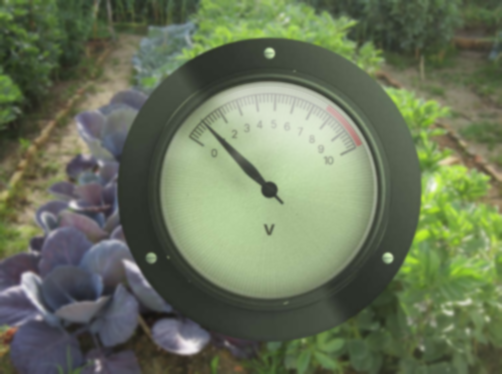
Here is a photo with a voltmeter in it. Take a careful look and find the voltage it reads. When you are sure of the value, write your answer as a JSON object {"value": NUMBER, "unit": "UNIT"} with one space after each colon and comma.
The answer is {"value": 1, "unit": "V"}
